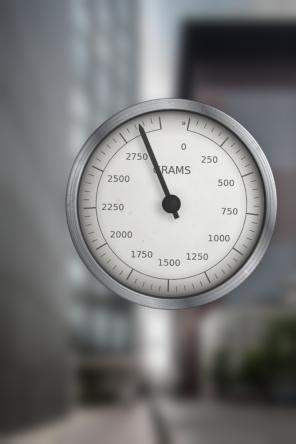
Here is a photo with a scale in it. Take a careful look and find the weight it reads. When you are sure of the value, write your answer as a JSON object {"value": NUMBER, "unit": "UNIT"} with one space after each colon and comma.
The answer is {"value": 2875, "unit": "g"}
